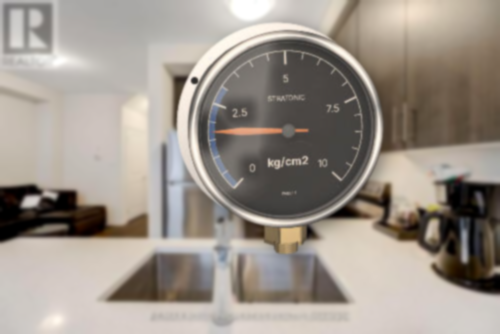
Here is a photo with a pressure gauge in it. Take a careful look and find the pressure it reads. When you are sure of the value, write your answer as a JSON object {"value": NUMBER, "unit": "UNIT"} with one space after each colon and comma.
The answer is {"value": 1.75, "unit": "kg/cm²"}
